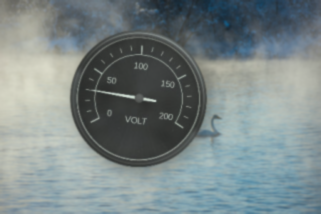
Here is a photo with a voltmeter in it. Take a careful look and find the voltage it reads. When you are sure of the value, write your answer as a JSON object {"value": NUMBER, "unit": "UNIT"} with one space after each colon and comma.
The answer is {"value": 30, "unit": "V"}
